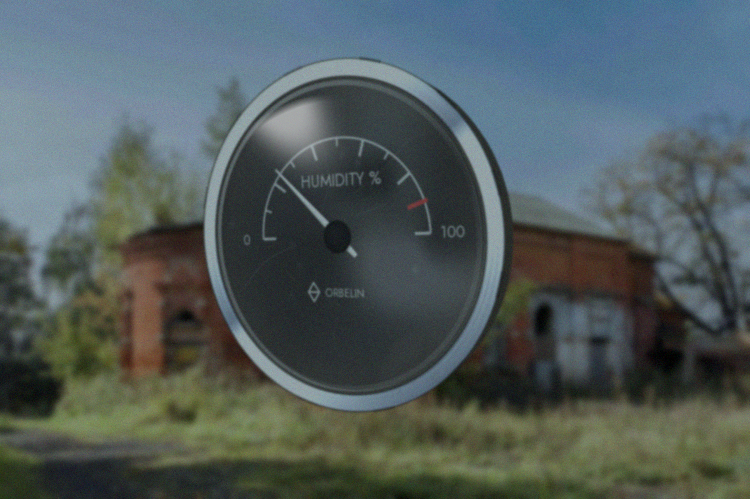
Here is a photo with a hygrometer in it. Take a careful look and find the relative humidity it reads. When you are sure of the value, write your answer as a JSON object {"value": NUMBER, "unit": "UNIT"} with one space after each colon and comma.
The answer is {"value": 25, "unit": "%"}
